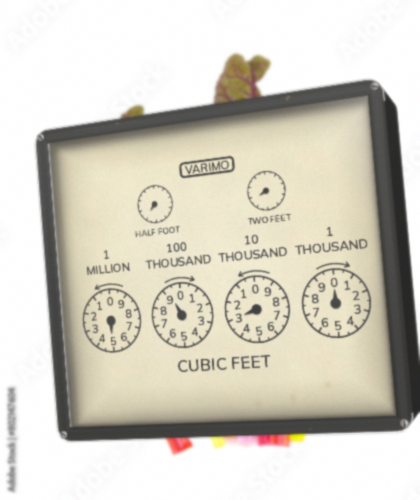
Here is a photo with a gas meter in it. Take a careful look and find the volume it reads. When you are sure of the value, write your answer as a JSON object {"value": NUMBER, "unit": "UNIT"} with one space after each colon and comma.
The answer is {"value": 493000, "unit": "ft³"}
